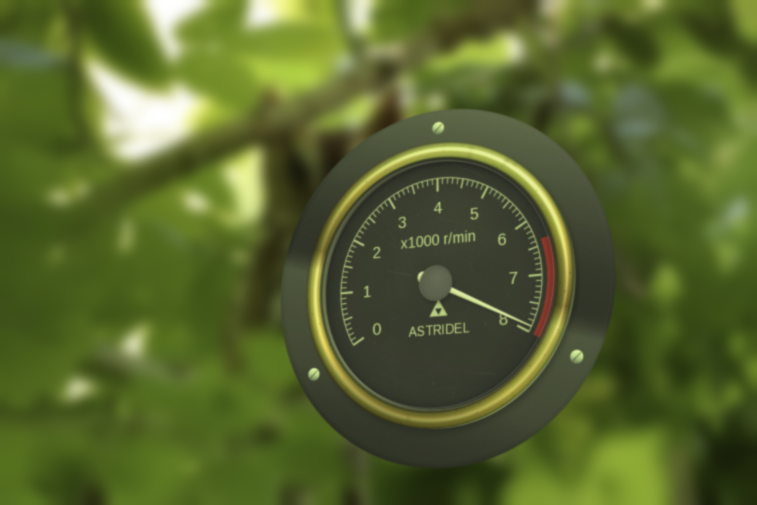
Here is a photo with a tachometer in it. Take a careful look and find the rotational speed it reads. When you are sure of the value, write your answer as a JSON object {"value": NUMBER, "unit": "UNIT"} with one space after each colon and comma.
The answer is {"value": 7900, "unit": "rpm"}
